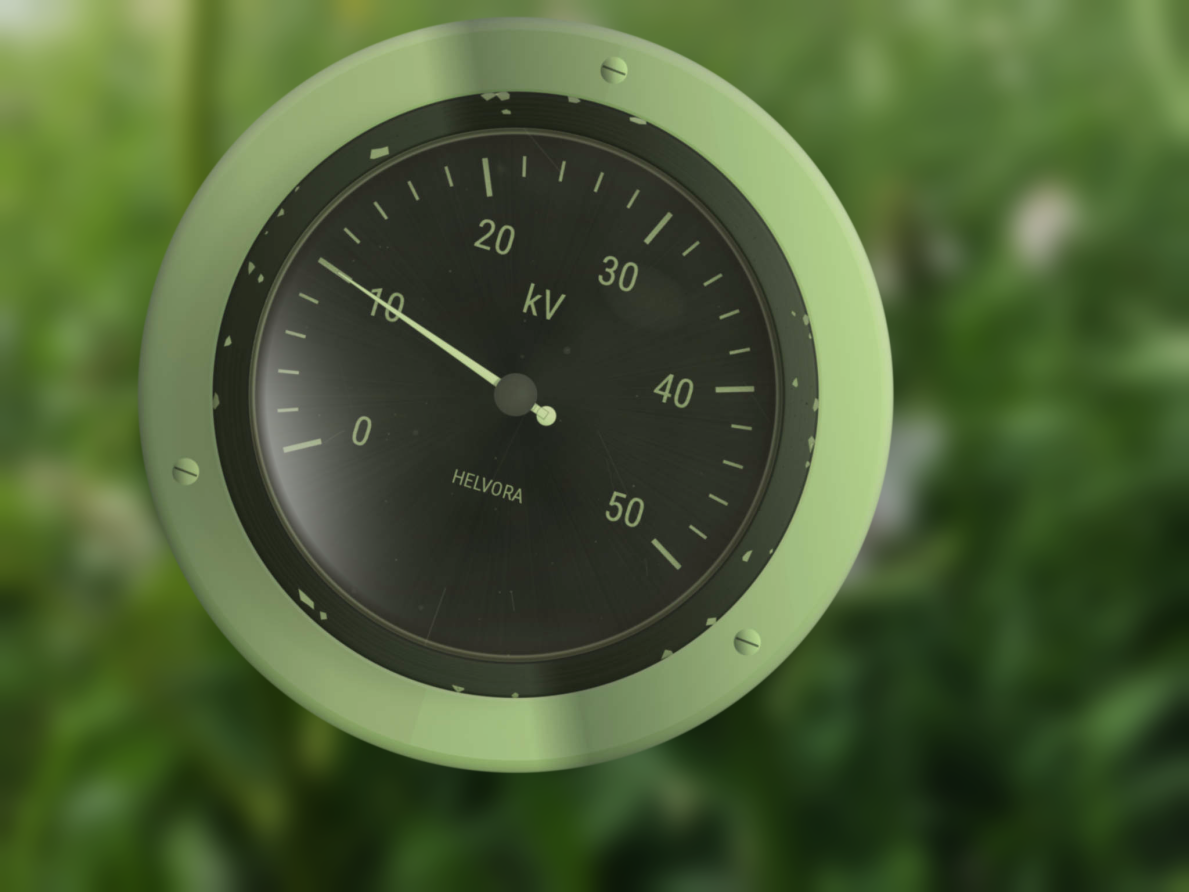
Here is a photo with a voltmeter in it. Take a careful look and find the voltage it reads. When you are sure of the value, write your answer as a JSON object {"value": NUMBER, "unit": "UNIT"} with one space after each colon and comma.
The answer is {"value": 10, "unit": "kV"}
